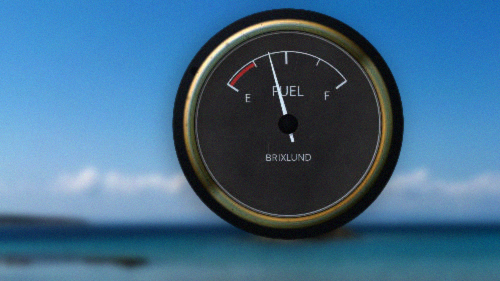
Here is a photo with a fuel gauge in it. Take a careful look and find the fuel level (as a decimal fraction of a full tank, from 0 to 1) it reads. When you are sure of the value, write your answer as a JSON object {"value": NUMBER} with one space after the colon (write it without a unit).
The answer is {"value": 0.375}
